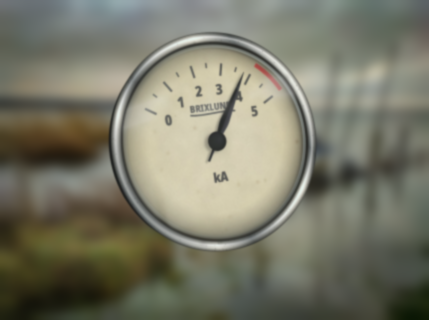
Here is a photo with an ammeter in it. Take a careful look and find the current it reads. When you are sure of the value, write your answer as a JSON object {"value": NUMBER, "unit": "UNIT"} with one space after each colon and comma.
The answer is {"value": 3.75, "unit": "kA"}
